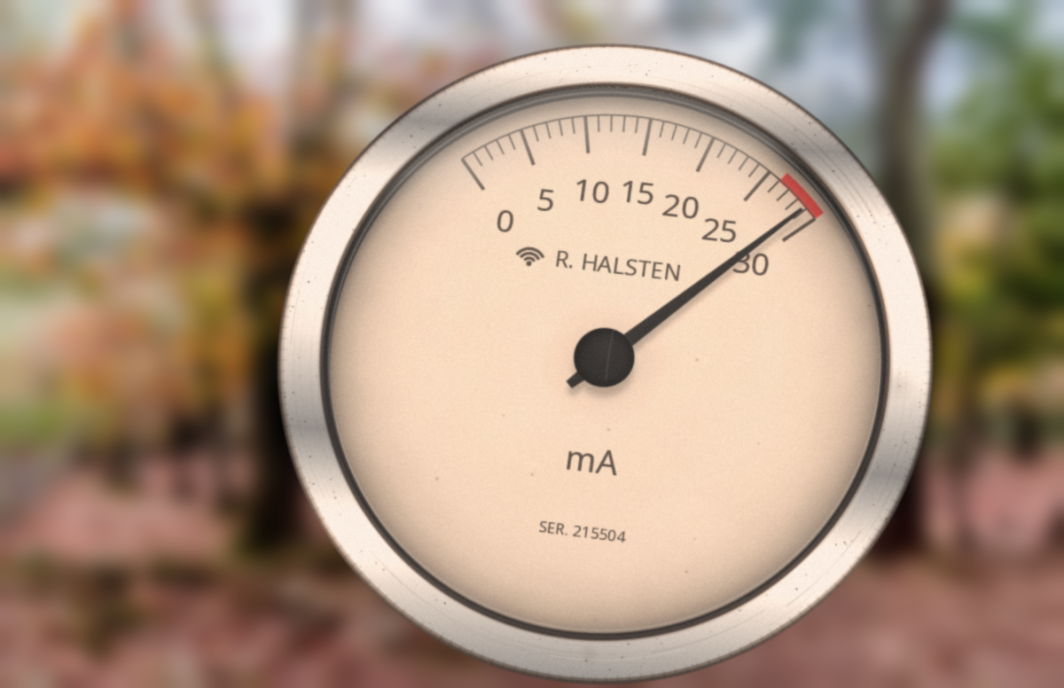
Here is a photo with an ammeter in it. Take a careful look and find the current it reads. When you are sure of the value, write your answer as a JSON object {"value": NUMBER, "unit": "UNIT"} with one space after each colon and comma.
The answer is {"value": 29, "unit": "mA"}
